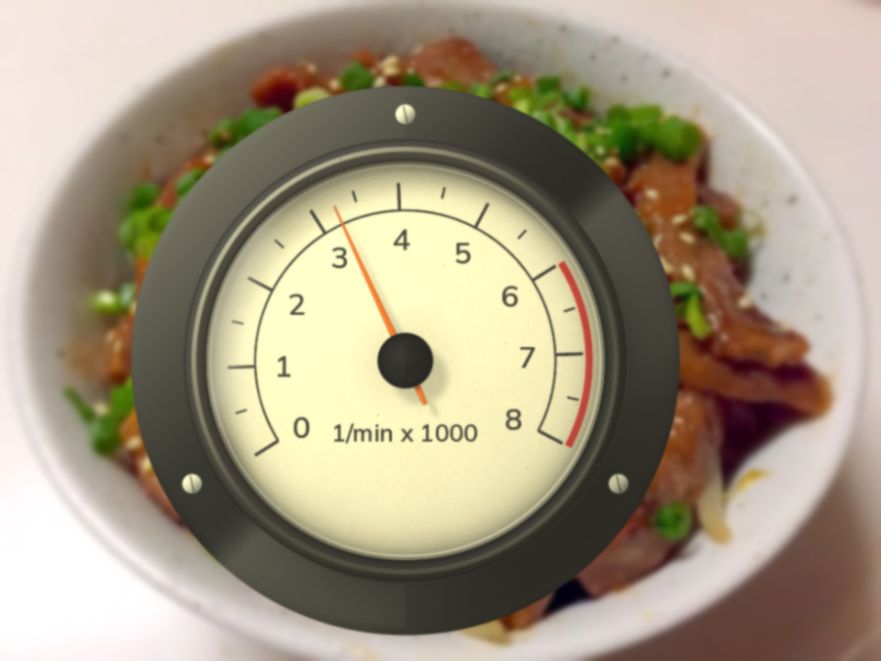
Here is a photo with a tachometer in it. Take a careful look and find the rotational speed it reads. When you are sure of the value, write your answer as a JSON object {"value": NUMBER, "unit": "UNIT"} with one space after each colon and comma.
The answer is {"value": 3250, "unit": "rpm"}
